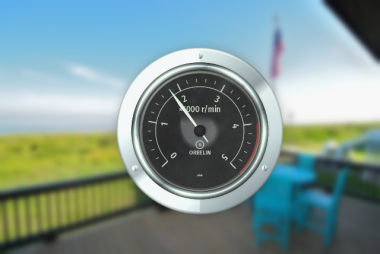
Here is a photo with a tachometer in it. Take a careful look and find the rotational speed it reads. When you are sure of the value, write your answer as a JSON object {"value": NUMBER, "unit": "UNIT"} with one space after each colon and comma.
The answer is {"value": 1800, "unit": "rpm"}
